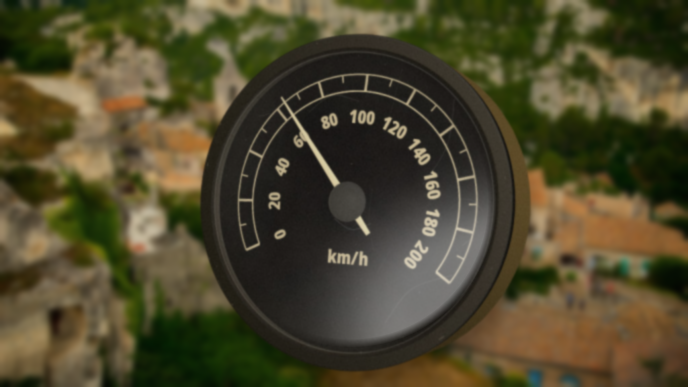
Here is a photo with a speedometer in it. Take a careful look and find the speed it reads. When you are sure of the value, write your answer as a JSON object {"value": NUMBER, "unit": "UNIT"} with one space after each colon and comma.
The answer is {"value": 65, "unit": "km/h"}
